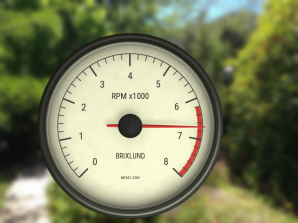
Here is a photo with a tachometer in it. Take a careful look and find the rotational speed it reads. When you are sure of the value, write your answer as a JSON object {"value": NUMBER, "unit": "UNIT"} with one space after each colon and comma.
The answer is {"value": 6700, "unit": "rpm"}
